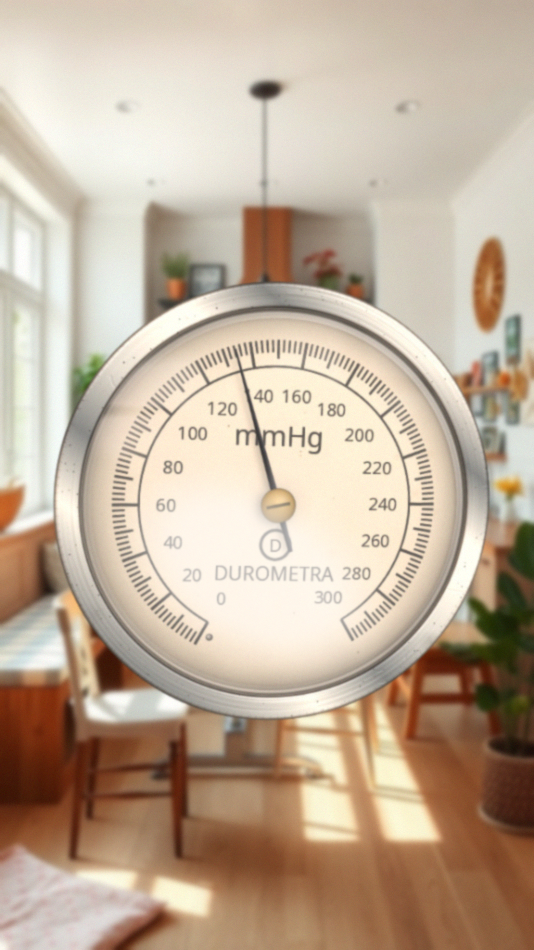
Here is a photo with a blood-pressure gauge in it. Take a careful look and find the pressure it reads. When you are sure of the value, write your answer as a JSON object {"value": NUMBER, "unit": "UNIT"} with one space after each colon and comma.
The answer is {"value": 134, "unit": "mmHg"}
